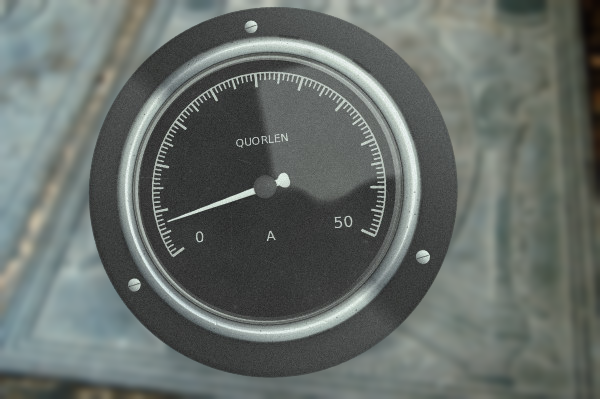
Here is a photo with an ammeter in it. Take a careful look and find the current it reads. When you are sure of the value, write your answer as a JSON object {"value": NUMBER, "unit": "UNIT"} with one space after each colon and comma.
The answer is {"value": 3.5, "unit": "A"}
